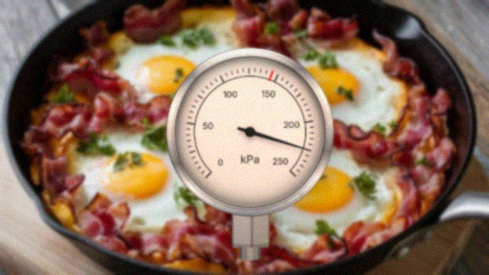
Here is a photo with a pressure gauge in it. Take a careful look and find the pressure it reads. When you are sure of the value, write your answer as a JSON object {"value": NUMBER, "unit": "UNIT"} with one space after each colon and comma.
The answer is {"value": 225, "unit": "kPa"}
